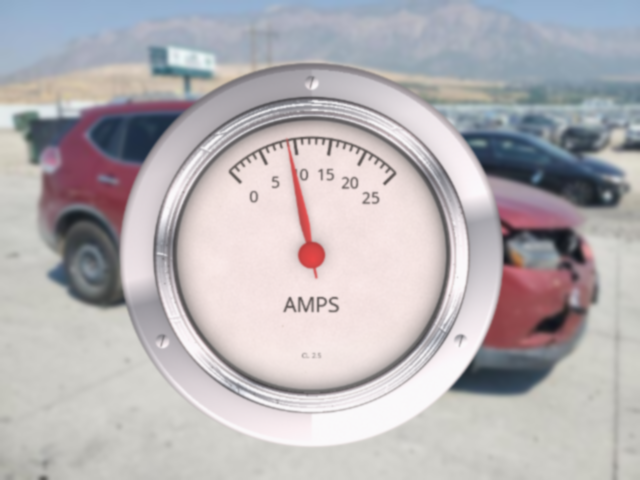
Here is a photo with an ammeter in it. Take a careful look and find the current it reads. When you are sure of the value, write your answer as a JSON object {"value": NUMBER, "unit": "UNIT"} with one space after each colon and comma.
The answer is {"value": 9, "unit": "A"}
